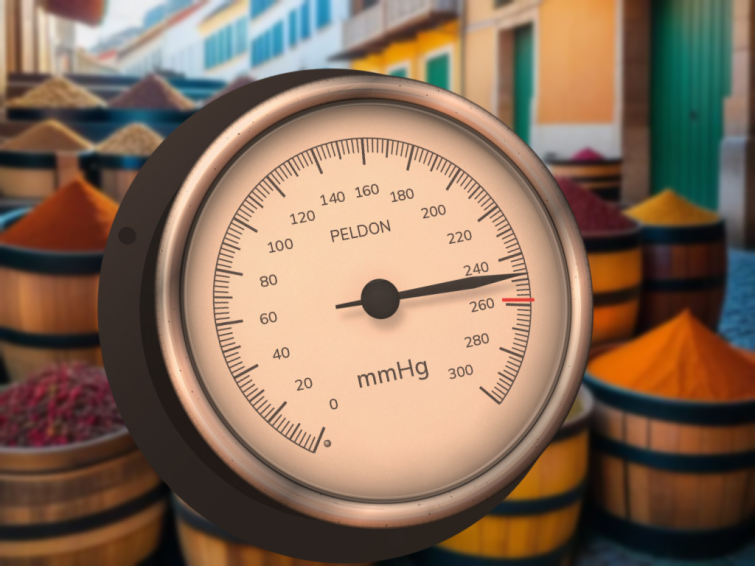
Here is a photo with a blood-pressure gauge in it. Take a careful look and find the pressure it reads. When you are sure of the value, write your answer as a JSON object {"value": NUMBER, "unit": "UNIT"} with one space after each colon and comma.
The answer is {"value": 248, "unit": "mmHg"}
